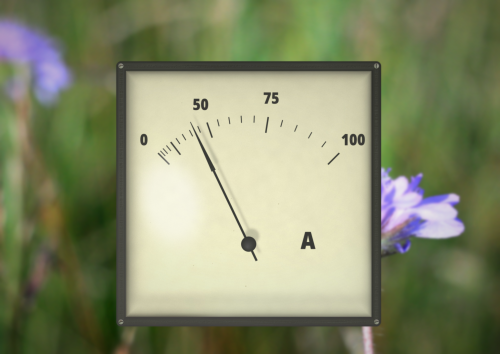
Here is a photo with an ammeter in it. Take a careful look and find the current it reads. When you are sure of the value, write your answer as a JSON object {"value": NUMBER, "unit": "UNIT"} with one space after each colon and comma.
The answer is {"value": 42.5, "unit": "A"}
